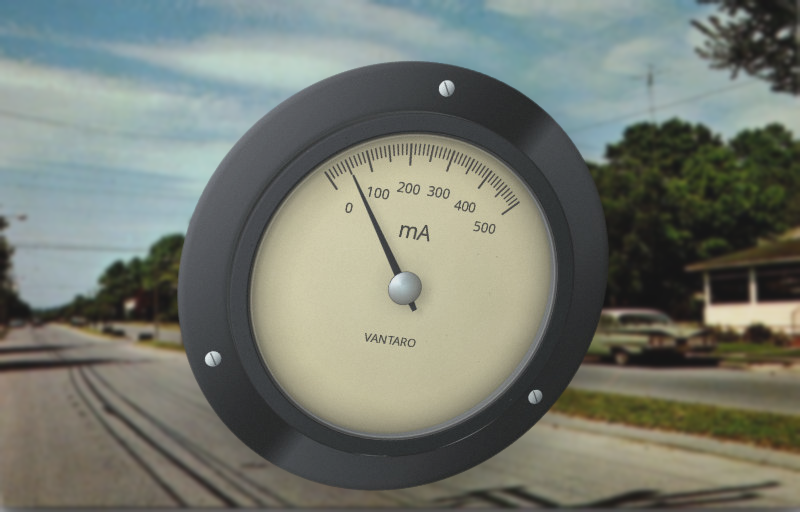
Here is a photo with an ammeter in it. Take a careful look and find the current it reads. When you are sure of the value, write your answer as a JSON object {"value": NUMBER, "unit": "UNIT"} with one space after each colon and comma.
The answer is {"value": 50, "unit": "mA"}
